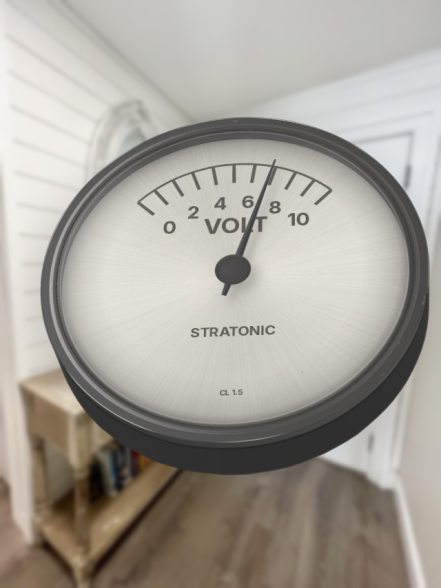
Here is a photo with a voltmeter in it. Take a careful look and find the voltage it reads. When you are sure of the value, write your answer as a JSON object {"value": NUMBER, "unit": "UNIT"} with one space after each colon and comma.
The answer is {"value": 7, "unit": "V"}
